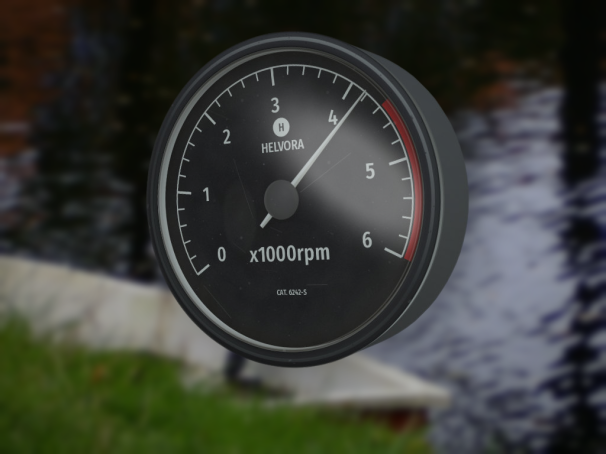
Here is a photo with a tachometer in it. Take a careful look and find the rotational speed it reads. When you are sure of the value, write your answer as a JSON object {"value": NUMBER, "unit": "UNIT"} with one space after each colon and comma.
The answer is {"value": 4200, "unit": "rpm"}
